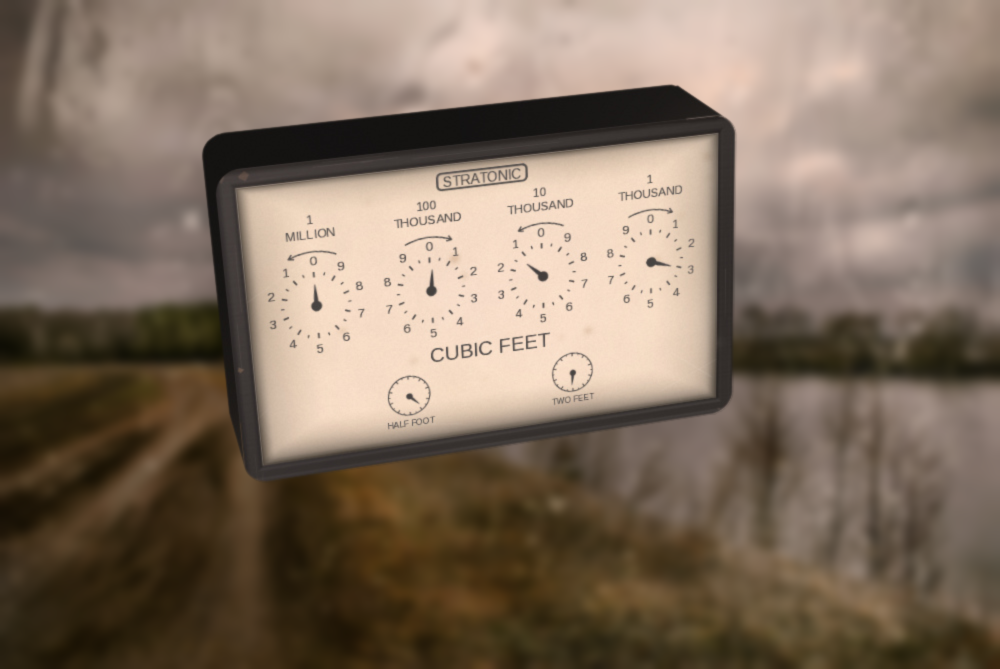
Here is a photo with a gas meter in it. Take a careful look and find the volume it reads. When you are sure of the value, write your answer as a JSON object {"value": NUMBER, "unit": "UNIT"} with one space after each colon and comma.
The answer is {"value": 1300, "unit": "ft³"}
